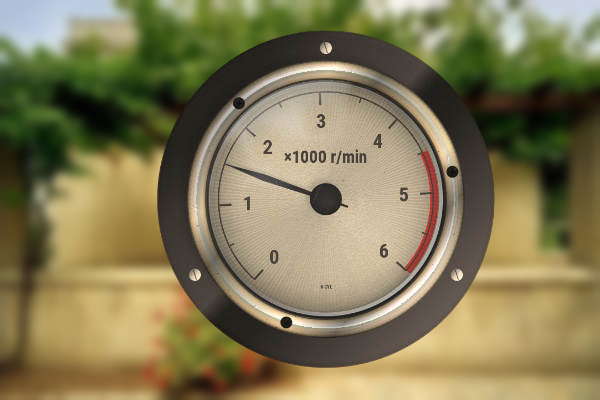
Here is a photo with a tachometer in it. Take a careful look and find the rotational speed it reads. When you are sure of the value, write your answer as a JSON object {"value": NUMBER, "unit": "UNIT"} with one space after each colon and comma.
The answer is {"value": 1500, "unit": "rpm"}
